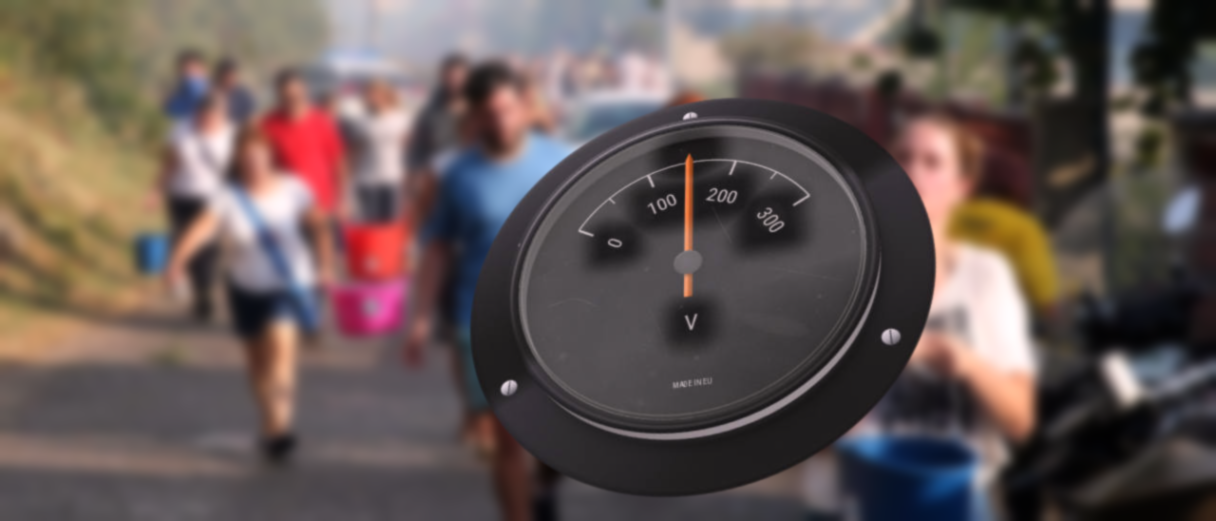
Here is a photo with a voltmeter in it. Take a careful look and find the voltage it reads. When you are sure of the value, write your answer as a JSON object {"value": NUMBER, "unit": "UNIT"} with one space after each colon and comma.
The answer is {"value": 150, "unit": "V"}
